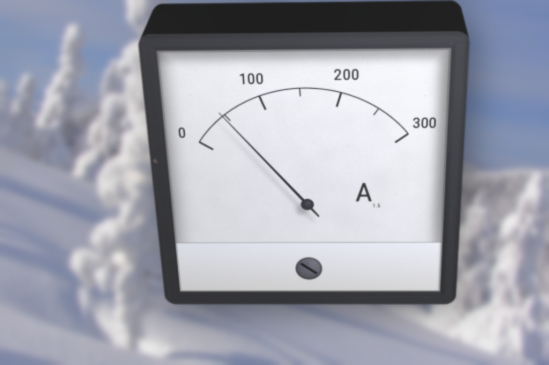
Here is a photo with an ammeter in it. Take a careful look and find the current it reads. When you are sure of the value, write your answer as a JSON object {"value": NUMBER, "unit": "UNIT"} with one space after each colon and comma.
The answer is {"value": 50, "unit": "A"}
